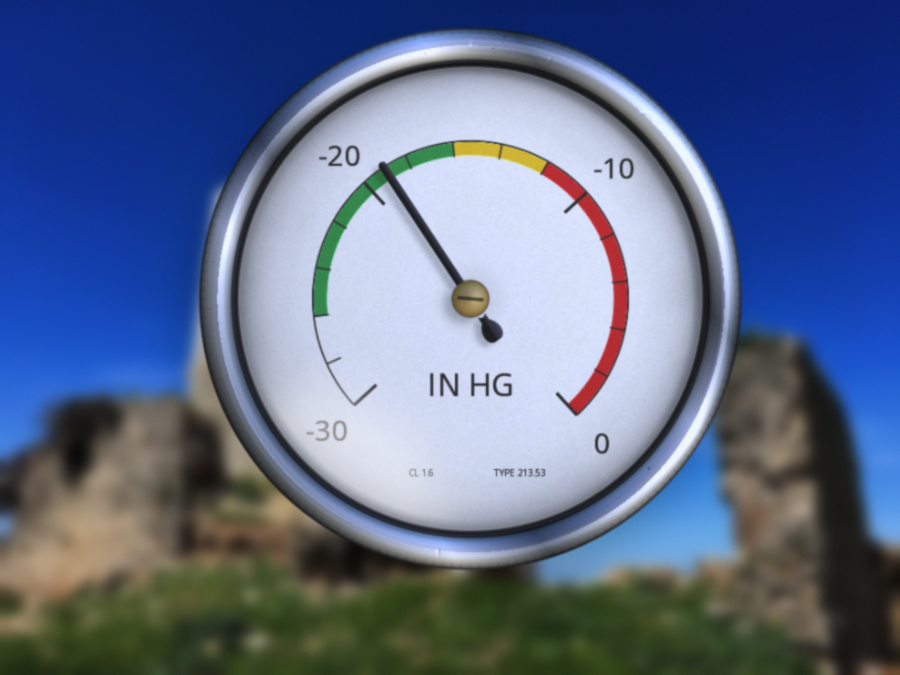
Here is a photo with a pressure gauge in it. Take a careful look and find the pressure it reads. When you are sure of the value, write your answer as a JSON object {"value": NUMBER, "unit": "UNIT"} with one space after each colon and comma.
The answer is {"value": -19, "unit": "inHg"}
